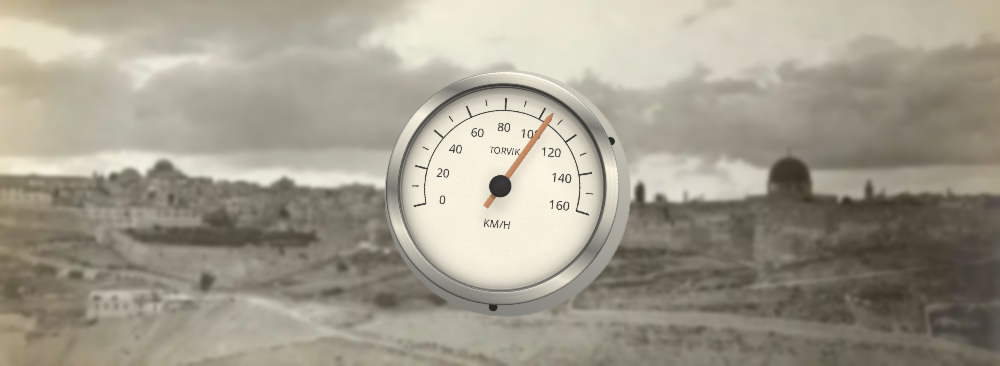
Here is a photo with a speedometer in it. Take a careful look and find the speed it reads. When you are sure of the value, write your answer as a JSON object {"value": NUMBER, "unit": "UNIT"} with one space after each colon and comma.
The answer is {"value": 105, "unit": "km/h"}
